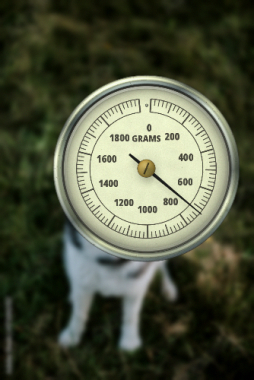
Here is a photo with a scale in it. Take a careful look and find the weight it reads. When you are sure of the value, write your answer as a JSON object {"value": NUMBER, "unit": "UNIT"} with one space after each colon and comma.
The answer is {"value": 720, "unit": "g"}
